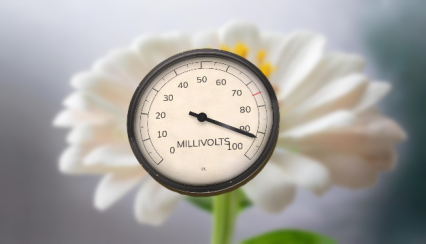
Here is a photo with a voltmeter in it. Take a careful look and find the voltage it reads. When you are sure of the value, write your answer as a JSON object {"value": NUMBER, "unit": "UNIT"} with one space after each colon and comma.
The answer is {"value": 92.5, "unit": "mV"}
